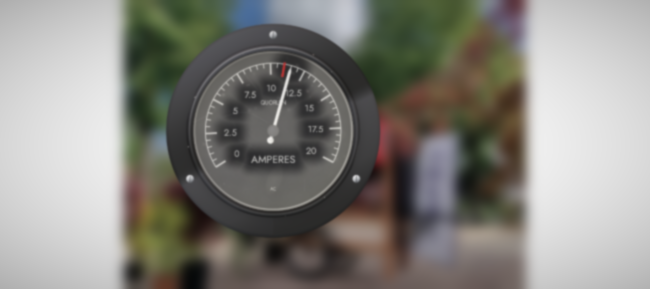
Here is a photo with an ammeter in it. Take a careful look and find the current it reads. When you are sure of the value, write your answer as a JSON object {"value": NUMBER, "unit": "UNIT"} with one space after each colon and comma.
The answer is {"value": 11.5, "unit": "A"}
